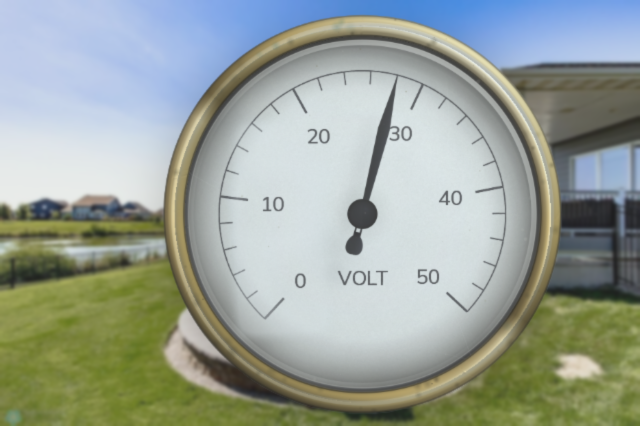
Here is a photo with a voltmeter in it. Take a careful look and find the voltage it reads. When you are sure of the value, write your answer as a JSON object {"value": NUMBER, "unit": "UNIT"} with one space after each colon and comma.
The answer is {"value": 28, "unit": "V"}
